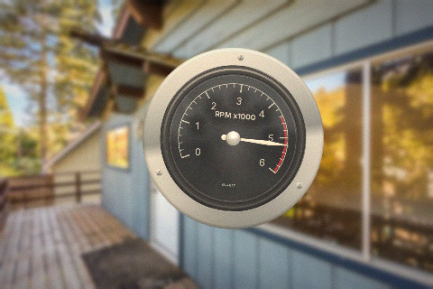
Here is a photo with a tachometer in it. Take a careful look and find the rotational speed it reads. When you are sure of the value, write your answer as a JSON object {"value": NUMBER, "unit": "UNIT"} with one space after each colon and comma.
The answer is {"value": 5200, "unit": "rpm"}
